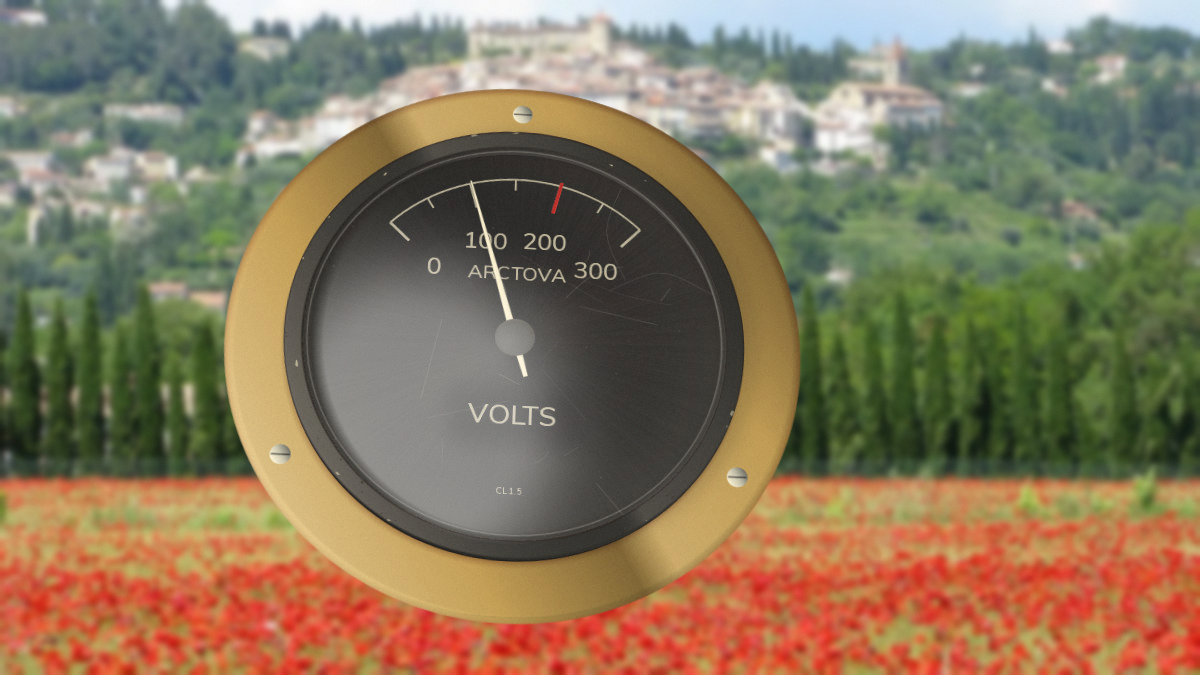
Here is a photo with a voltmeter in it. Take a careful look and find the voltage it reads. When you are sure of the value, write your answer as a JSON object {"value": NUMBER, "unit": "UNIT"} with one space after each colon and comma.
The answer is {"value": 100, "unit": "V"}
